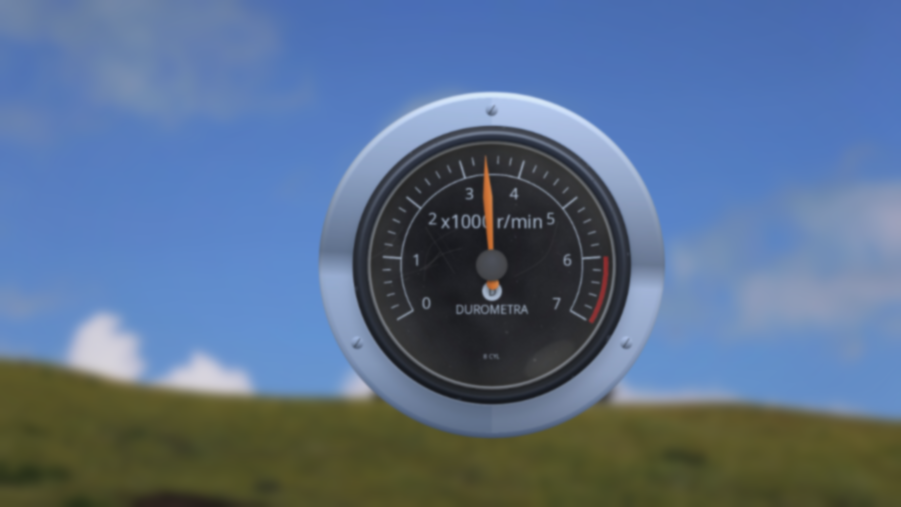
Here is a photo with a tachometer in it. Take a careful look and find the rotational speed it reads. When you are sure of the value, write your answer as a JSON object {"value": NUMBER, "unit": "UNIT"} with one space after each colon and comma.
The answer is {"value": 3400, "unit": "rpm"}
